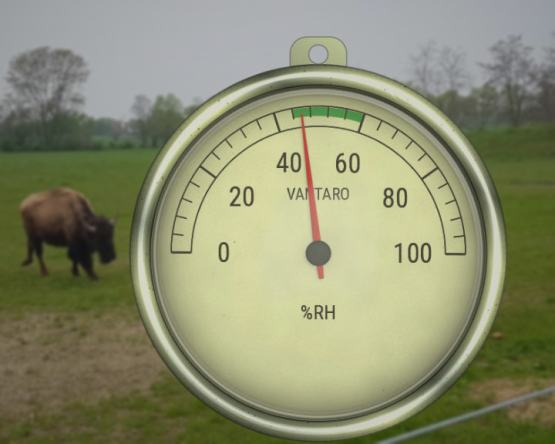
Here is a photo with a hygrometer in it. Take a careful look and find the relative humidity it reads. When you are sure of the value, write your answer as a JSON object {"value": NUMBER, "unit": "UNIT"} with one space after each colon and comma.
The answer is {"value": 46, "unit": "%"}
